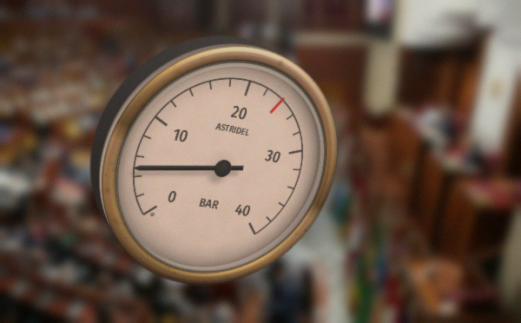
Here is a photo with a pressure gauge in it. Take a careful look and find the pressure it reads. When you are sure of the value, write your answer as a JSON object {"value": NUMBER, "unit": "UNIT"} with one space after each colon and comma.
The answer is {"value": 5, "unit": "bar"}
